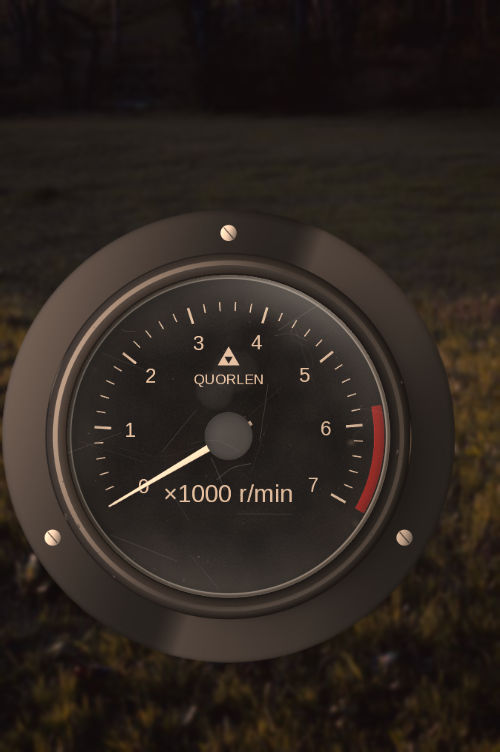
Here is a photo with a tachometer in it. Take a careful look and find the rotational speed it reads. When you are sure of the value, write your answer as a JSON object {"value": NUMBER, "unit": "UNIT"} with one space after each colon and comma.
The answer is {"value": 0, "unit": "rpm"}
